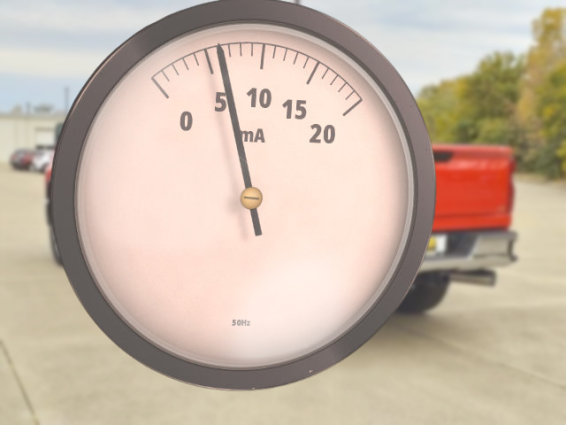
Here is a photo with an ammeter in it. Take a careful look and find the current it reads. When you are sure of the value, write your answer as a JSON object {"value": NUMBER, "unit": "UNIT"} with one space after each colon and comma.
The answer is {"value": 6, "unit": "mA"}
